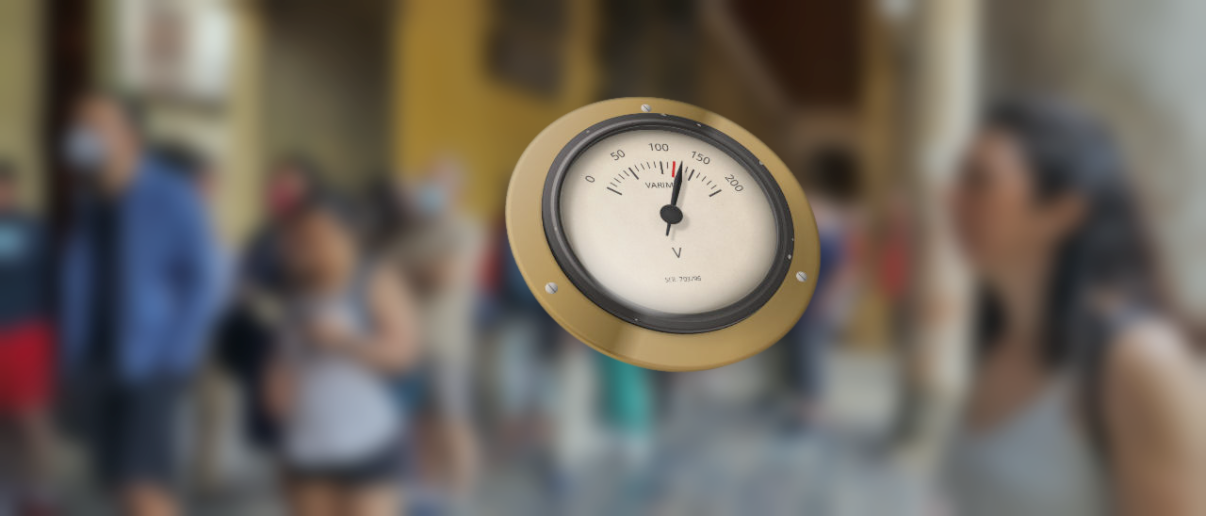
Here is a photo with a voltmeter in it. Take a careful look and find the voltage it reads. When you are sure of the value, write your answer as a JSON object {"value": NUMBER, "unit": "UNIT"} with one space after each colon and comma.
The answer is {"value": 130, "unit": "V"}
